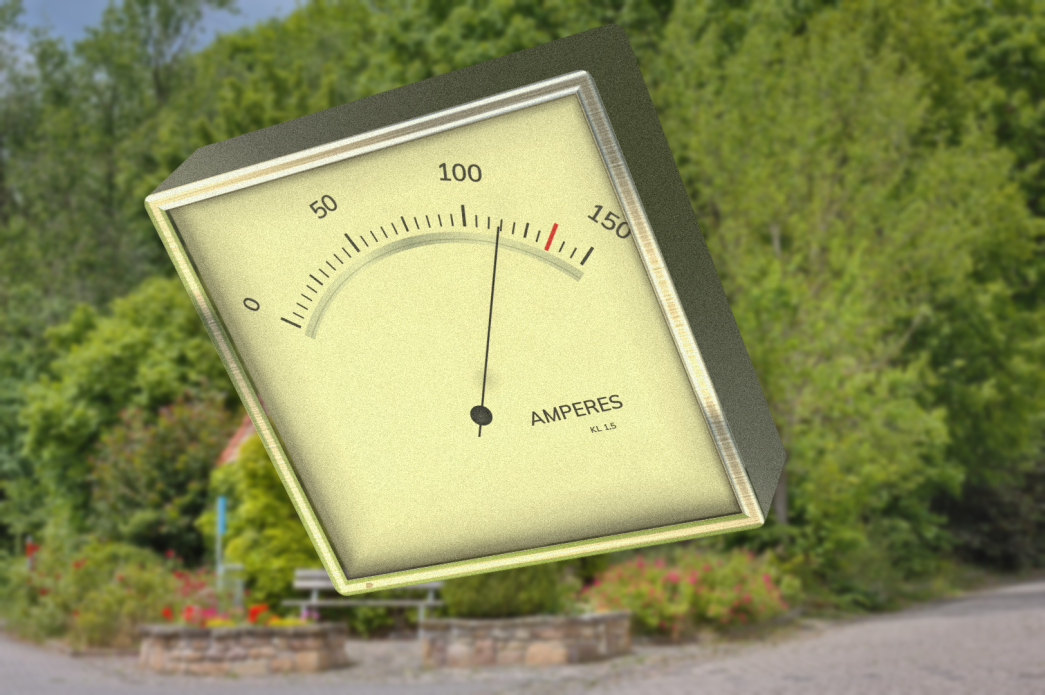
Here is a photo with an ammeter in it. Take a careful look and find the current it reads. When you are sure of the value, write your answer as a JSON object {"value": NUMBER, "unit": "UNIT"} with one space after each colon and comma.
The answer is {"value": 115, "unit": "A"}
